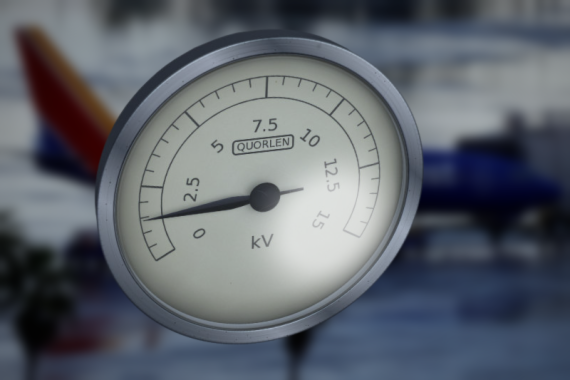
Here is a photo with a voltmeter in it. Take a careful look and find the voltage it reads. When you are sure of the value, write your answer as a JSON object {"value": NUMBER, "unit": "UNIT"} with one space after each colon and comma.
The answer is {"value": 1.5, "unit": "kV"}
